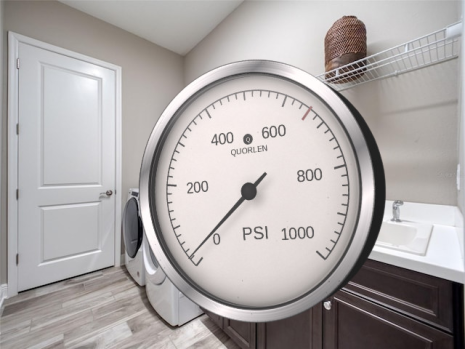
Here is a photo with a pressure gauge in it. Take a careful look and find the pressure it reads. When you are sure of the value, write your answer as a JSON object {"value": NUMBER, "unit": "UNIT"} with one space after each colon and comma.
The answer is {"value": 20, "unit": "psi"}
